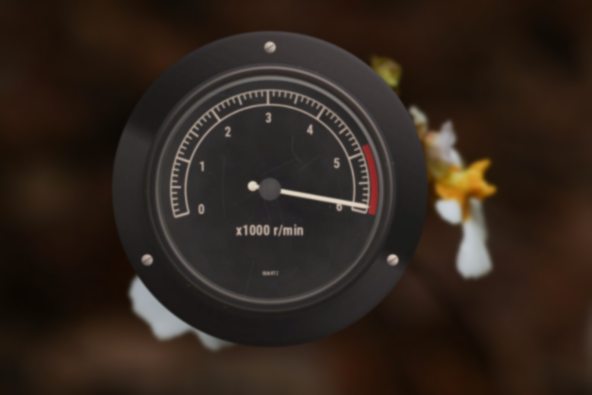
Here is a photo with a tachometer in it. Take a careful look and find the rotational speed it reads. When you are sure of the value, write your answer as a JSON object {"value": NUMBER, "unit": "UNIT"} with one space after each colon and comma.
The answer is {"value": 5900, "unit": "rpm"}
